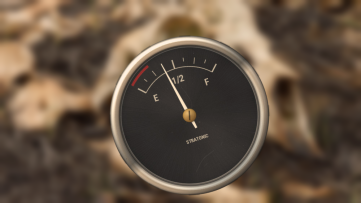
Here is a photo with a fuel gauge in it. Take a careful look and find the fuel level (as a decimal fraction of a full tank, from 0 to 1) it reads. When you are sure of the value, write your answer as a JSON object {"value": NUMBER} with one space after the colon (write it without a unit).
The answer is {"value": 0.375}
